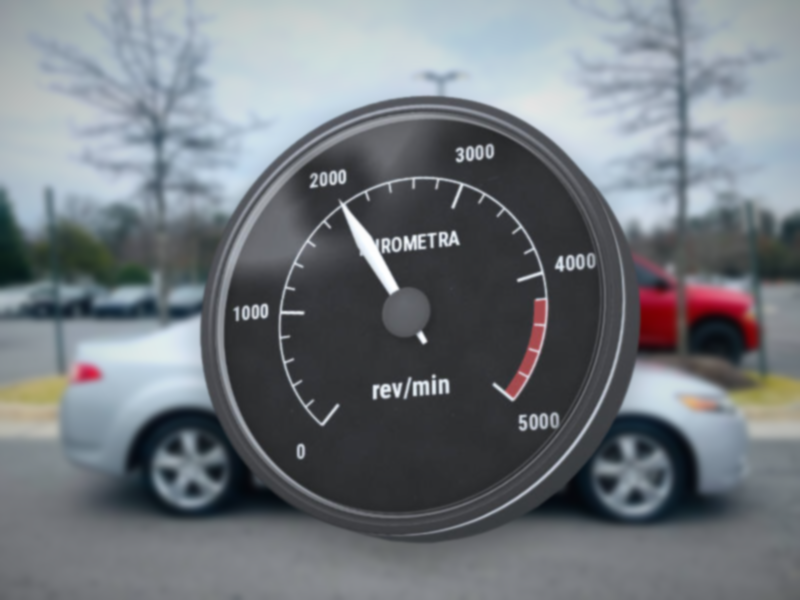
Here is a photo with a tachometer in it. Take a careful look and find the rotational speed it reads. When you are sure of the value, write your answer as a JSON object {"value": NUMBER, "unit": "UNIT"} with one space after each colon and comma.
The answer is {"value": 2000, "unit": "rpm"}
